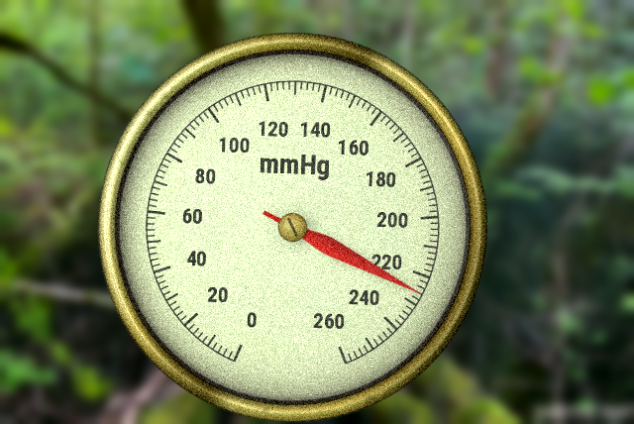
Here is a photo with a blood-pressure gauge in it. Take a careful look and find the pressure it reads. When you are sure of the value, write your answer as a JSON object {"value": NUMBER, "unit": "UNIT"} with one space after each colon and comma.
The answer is {"value": 226, "unit": "mmHg"}
